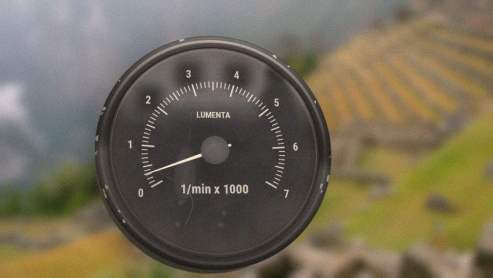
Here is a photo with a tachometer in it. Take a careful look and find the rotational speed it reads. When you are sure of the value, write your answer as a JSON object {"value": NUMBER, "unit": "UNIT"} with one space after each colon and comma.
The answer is {"value": 300, "unit": "rpm"}
